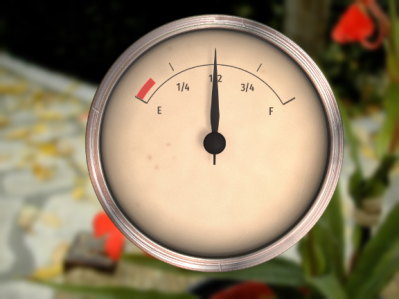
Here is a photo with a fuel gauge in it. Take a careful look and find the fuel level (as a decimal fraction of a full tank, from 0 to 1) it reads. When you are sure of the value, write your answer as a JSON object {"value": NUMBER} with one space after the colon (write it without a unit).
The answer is {"value": 0.5}
